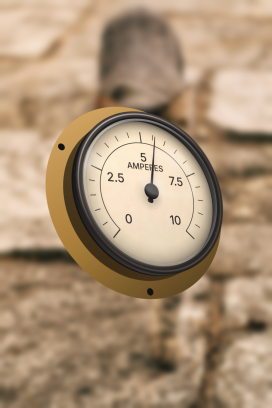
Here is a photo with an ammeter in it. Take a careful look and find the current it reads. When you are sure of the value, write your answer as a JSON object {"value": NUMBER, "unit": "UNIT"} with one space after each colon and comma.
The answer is {"value": 5.5, "unit": "A"}
